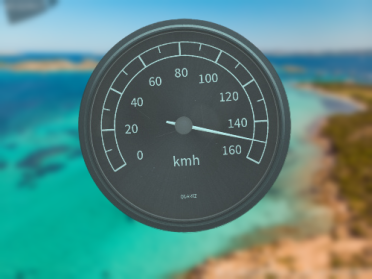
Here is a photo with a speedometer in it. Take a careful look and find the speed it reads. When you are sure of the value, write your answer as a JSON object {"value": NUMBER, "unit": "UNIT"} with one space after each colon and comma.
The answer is {"value": 150, "unit": "km/h"}
